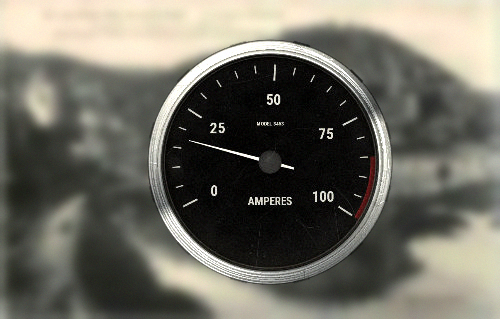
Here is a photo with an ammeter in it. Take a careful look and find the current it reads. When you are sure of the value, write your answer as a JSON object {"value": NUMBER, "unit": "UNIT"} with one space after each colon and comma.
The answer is {"value": 17.5, "unit": "A"}
